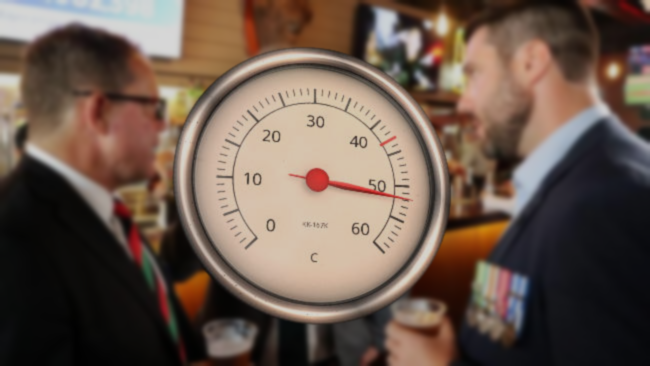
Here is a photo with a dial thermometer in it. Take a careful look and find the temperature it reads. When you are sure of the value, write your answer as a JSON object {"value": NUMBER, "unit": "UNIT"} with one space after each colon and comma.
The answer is {"value": 52, "unit": "°C"}
